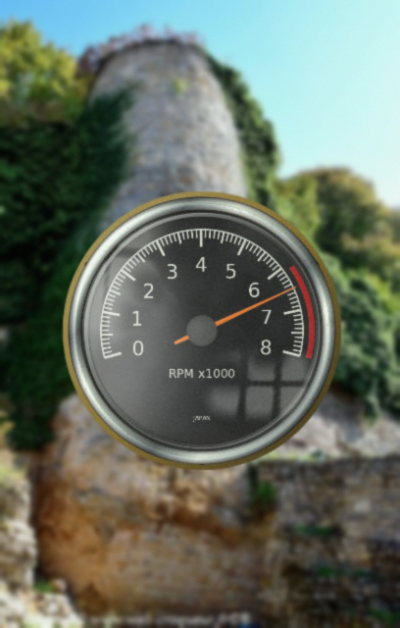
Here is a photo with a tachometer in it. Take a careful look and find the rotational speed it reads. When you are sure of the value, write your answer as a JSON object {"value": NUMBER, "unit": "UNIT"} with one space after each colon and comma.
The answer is {"value": 6500, "unit": "rpm"}
